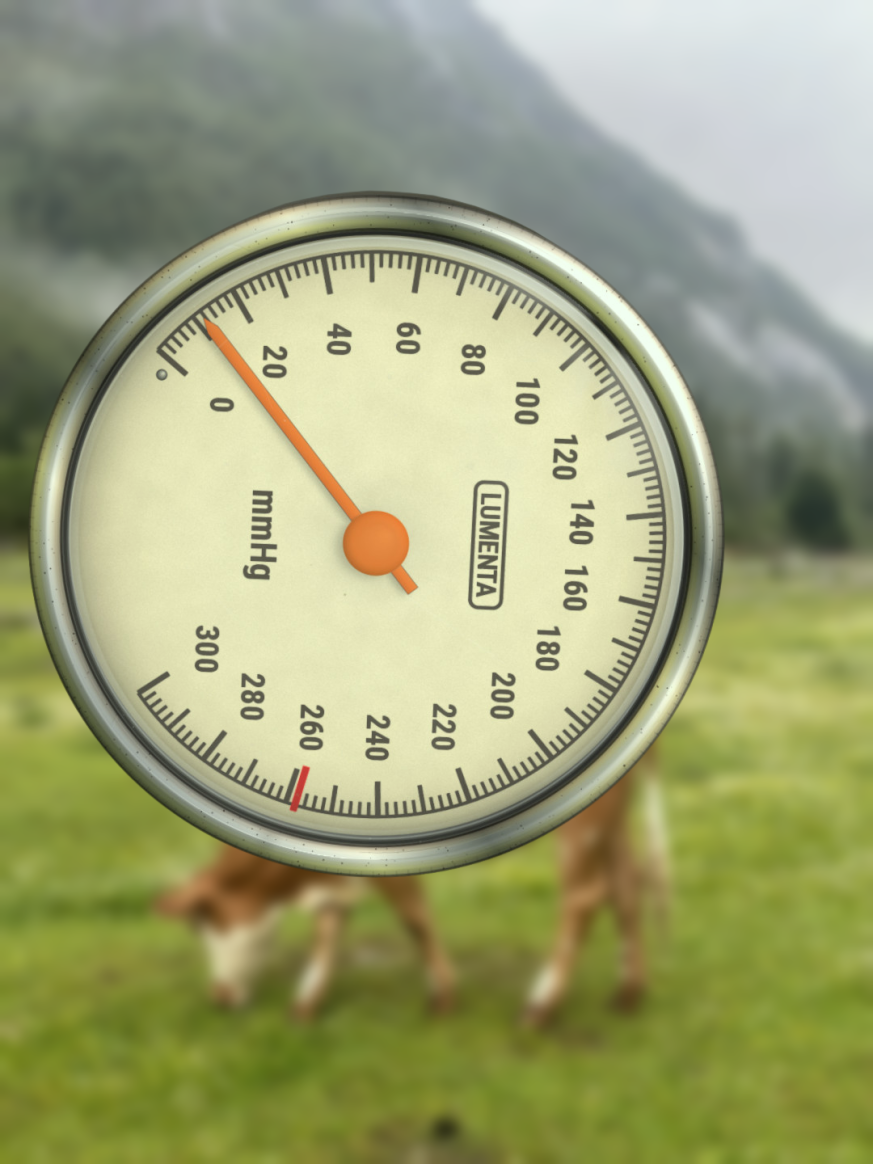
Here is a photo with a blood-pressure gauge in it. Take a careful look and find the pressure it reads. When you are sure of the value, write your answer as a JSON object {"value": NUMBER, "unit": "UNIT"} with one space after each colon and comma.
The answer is {"value": 12, "unit": "mmHg"}
